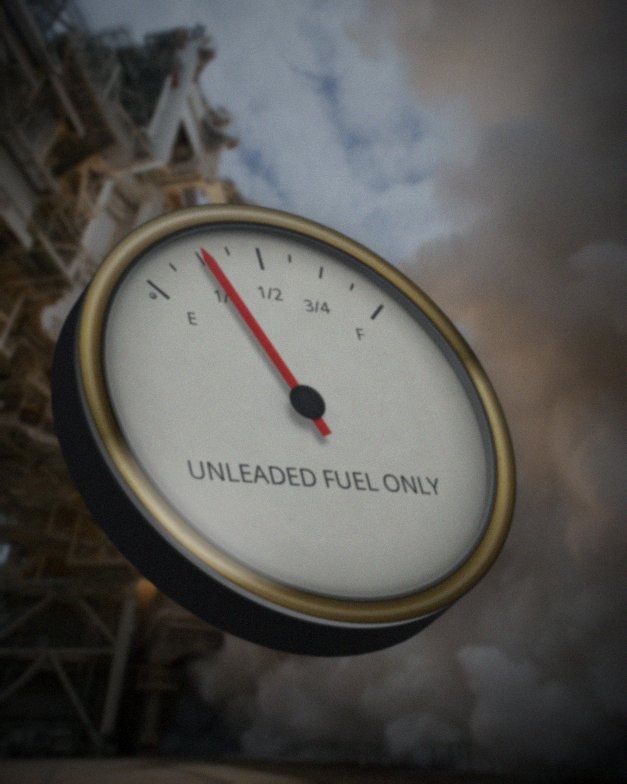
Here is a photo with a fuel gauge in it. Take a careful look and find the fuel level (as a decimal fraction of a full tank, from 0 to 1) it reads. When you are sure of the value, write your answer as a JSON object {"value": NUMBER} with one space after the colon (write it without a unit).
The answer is {"value": 0.25}
